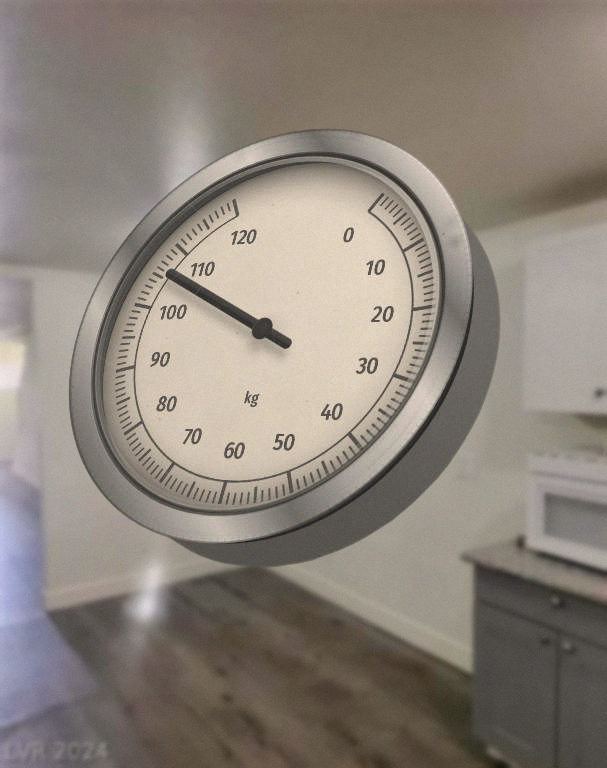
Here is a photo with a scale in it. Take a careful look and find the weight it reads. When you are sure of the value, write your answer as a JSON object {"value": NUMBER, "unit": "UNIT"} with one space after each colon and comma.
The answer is {"value": 106, "unit": "kg"}
